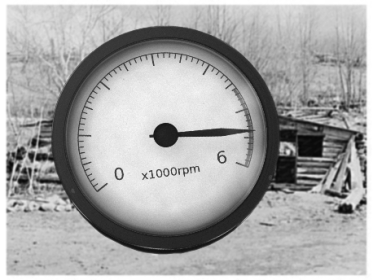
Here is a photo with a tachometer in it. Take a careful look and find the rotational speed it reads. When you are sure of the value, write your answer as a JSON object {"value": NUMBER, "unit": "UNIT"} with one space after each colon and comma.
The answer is {"value": 5400, "unit": "rpm"}
